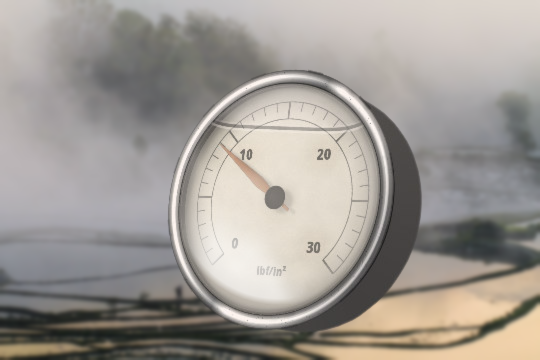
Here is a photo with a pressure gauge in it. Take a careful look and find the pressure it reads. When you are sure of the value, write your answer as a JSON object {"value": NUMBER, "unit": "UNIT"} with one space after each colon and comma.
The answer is {"value": 9, "unit": "psi"}
